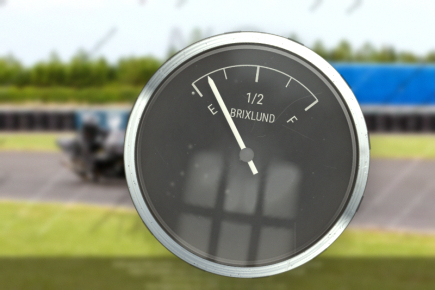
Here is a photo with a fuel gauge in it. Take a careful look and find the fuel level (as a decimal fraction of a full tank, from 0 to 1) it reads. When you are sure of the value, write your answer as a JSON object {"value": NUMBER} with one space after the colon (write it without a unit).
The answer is {"value": 0.125}
